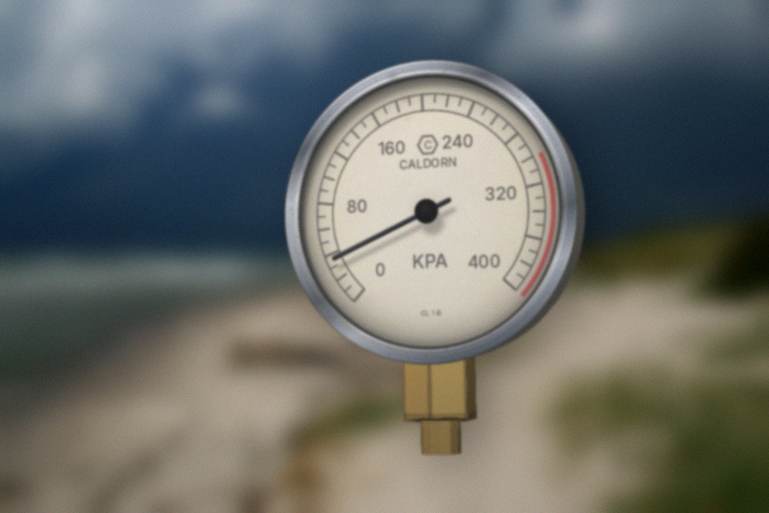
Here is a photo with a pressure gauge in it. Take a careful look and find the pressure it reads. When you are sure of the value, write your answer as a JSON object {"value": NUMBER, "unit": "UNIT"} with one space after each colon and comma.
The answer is {"value": 35, "unit": "kPa"}
